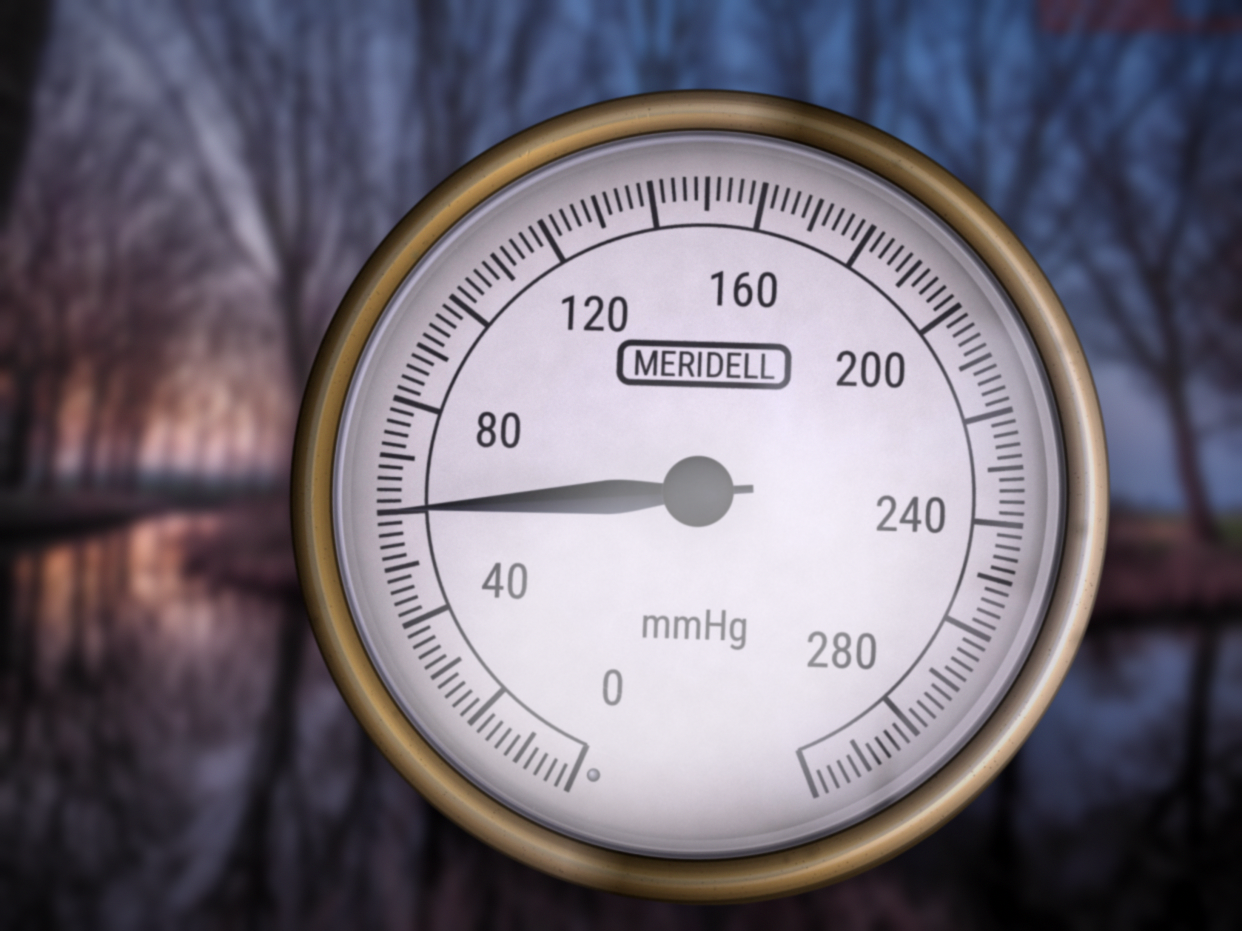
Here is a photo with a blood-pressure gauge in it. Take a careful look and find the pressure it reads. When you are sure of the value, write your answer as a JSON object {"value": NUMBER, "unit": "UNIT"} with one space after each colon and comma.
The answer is {"value": 60, "unit": "mmHg"}
